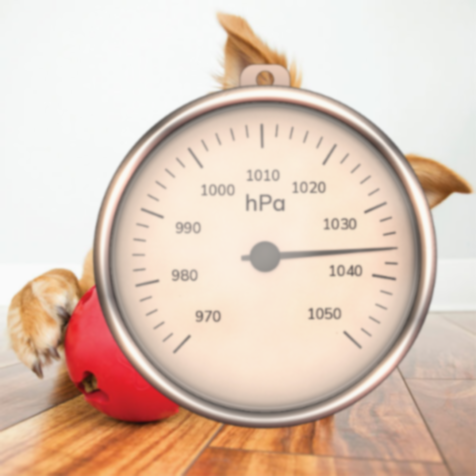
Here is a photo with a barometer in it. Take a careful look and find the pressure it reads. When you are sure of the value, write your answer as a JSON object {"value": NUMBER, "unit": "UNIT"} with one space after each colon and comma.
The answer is {"value": 1036, "unit": "hPa"}
